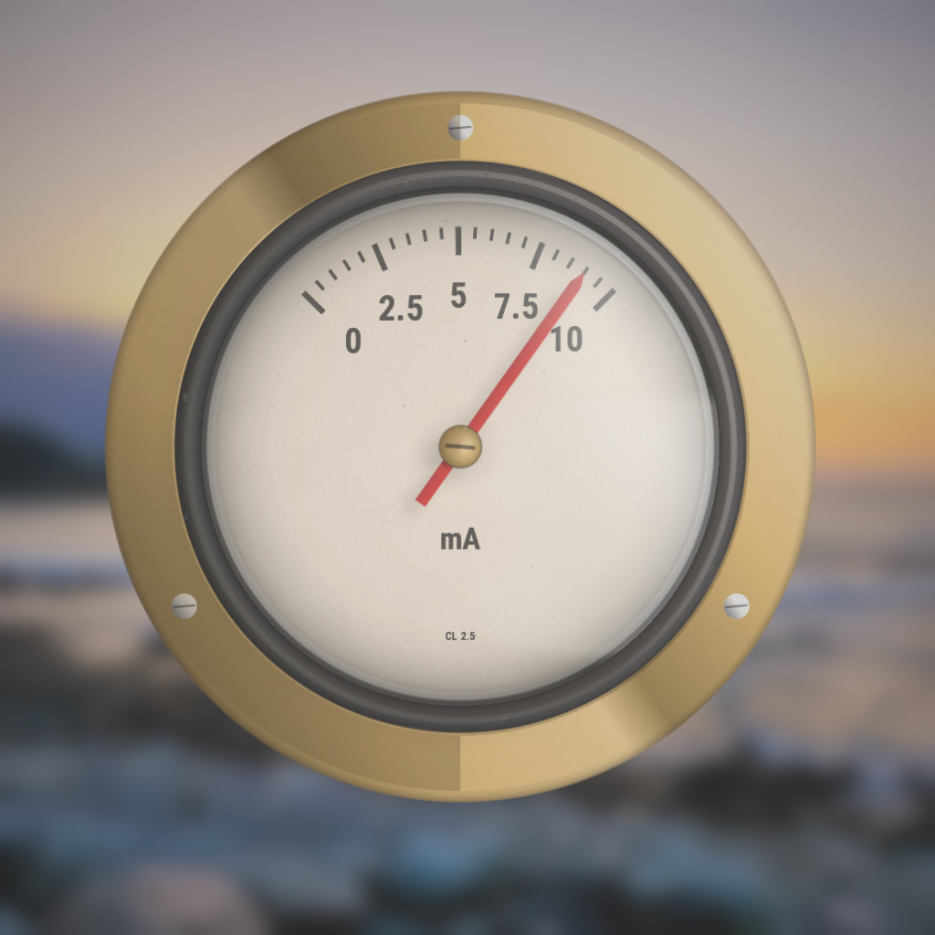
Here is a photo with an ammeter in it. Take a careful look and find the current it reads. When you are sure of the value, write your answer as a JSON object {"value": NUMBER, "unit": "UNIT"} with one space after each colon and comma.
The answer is {"value": 9, "unit": "mA"}
